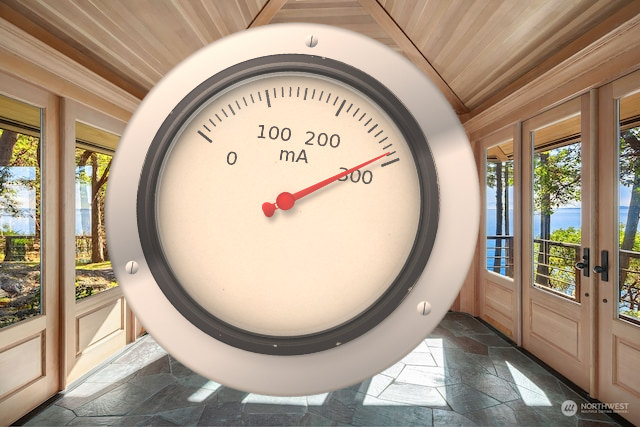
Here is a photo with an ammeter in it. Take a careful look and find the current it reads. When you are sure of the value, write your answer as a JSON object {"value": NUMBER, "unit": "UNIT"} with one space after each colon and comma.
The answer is {"value": 290, "unit": "mA"}
